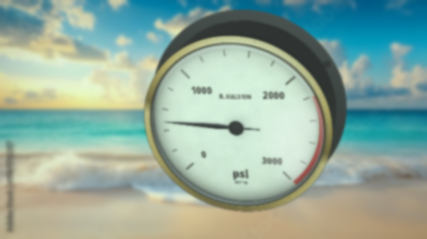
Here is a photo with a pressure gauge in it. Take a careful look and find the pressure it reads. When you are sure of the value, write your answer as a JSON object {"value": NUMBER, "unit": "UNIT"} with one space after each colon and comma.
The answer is {"value": 500, "unit": "psi"}
